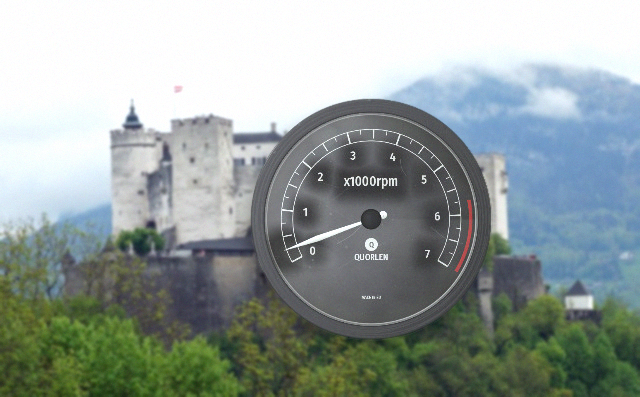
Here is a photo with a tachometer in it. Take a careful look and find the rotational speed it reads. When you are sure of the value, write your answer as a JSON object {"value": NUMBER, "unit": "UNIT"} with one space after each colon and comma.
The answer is {"value": 250, "unit": "rpm"}
